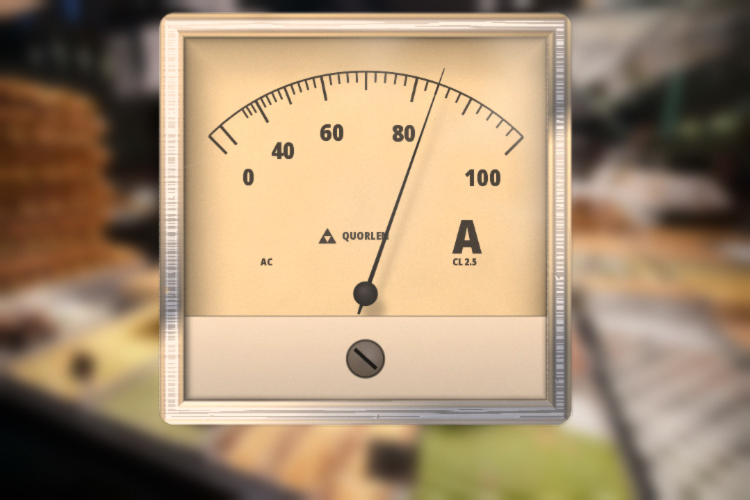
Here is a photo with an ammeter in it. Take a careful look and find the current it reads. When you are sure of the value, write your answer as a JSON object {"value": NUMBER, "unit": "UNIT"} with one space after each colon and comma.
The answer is {"value": 84, "unit": "A"}
